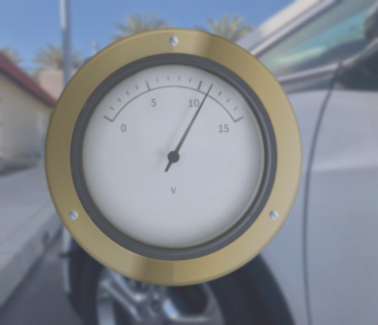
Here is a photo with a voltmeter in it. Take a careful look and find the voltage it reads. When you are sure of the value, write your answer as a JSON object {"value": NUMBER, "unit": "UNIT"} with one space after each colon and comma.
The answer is {"value": 11, "unit": "V"}
